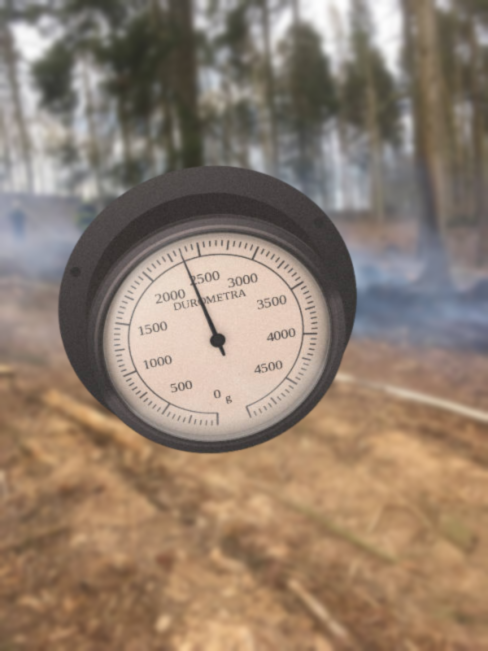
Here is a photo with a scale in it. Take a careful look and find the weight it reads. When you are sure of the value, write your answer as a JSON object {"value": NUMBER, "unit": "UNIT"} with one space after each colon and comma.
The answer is {"value": 2350, "unit": "g"}
